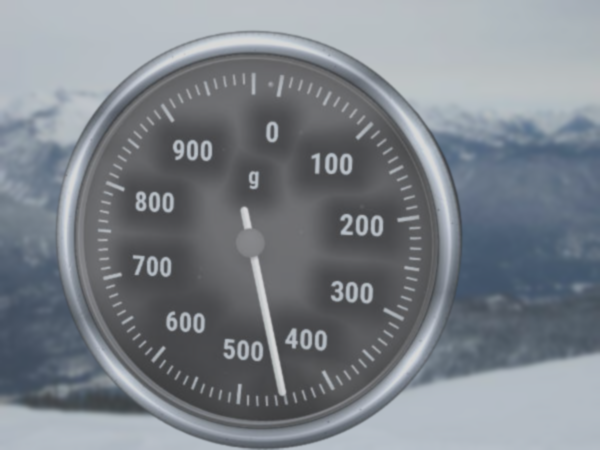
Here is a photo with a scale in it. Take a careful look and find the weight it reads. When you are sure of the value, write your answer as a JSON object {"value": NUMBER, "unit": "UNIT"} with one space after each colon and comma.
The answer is {"value": 450, "unit": "g"}
